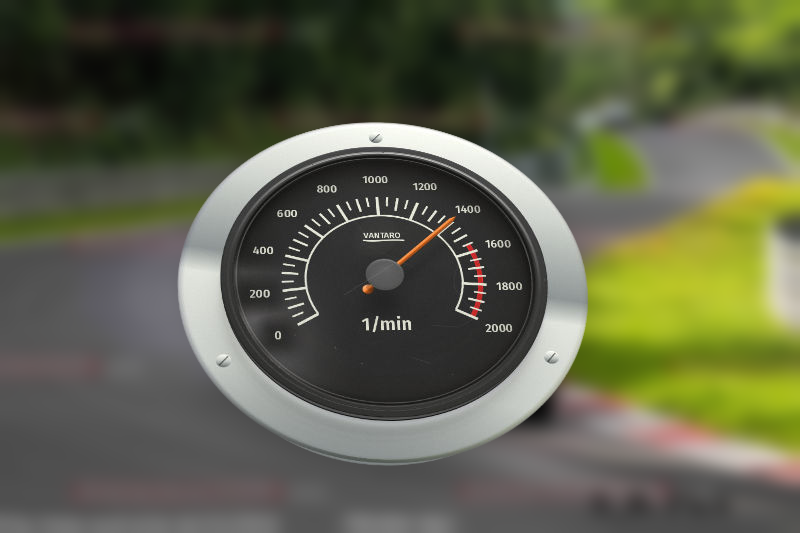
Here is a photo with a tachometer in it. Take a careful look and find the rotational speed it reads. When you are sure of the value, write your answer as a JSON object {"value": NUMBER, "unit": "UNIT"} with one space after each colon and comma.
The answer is {"value": 1400, "unit": "rpm"}
